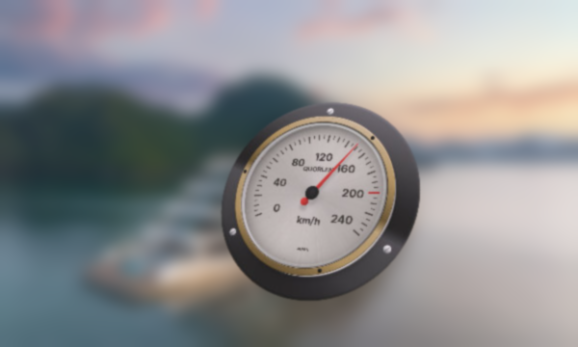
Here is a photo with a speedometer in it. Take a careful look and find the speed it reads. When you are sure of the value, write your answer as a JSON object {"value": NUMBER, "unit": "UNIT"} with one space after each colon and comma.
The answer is {"value": 150, "unit": "km/h"}
